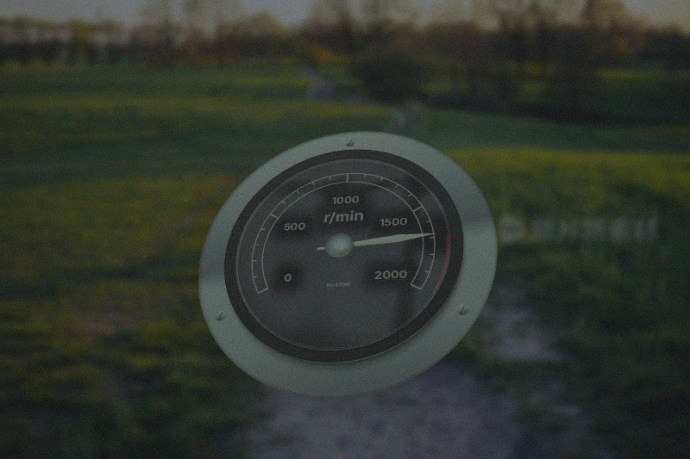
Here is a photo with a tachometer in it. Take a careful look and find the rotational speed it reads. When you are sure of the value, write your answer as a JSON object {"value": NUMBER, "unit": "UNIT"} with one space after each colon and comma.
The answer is {"value": 1700, "unit": "rpm"}
